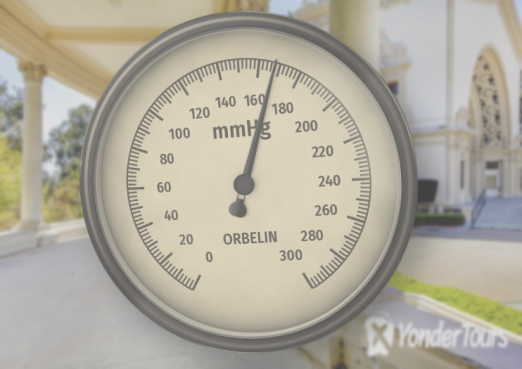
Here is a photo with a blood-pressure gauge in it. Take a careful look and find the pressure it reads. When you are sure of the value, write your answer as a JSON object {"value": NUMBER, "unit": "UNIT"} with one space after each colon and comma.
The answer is {"value": 168, "unit": "mmHg"}
